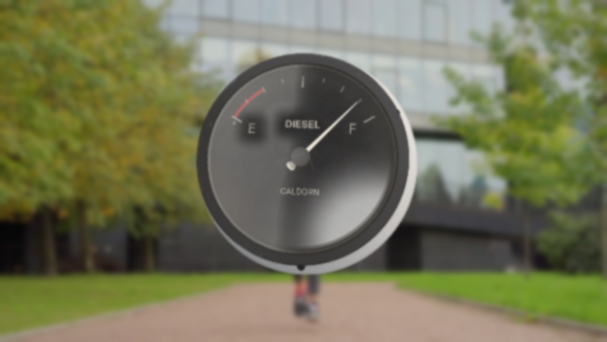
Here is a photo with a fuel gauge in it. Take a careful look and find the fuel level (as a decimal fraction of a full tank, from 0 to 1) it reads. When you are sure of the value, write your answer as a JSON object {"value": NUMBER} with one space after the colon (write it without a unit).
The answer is {"value": 0.875}
